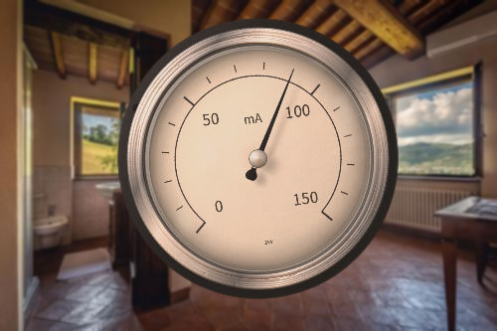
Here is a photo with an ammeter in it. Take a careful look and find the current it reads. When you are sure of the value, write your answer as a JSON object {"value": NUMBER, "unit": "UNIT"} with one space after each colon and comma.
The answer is {"value": 90, "unit": "mA"}
